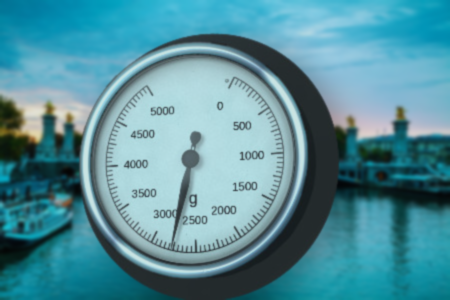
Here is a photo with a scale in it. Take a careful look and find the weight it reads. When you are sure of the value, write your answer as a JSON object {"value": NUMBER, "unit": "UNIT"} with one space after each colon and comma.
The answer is {"value": 2750, "unit": "g"}
